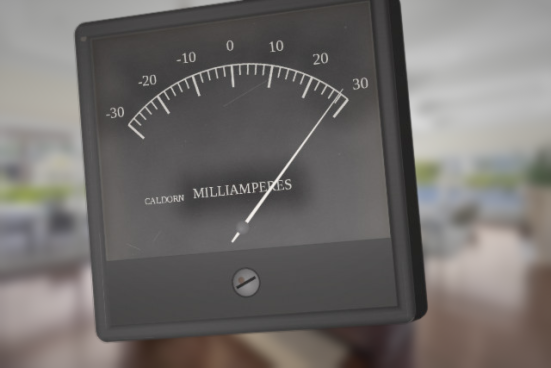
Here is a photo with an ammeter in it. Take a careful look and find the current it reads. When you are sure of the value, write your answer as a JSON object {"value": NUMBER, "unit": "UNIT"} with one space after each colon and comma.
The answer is {"value": 28, "unit": "mA"}
